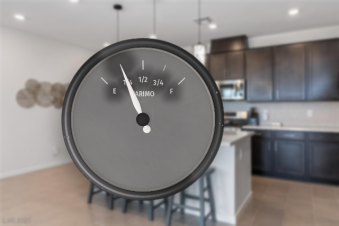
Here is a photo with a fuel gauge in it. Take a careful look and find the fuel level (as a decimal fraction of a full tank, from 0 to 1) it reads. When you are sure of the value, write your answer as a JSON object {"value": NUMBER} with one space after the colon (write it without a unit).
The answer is {"value": 0.25}
